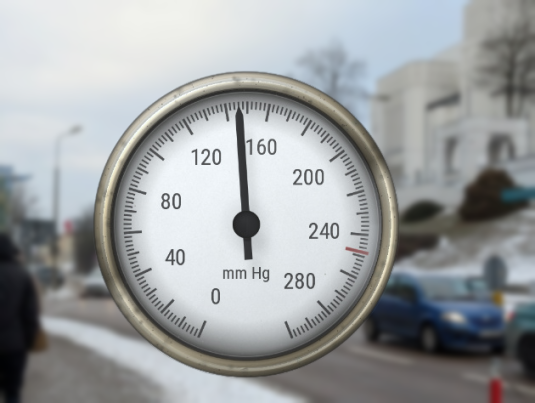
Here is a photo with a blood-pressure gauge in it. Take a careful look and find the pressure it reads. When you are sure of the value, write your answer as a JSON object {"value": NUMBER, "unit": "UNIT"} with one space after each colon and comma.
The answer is {"value": 146, "unit": "mmHg"}
